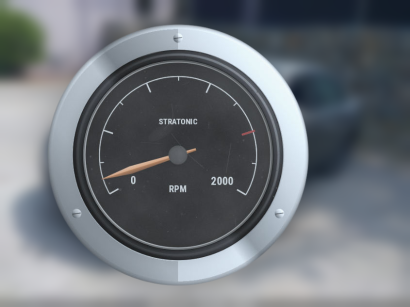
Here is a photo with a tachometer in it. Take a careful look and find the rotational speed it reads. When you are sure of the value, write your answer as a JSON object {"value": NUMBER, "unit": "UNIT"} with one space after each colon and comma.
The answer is {"value": 100, "unit": "rpm"}
